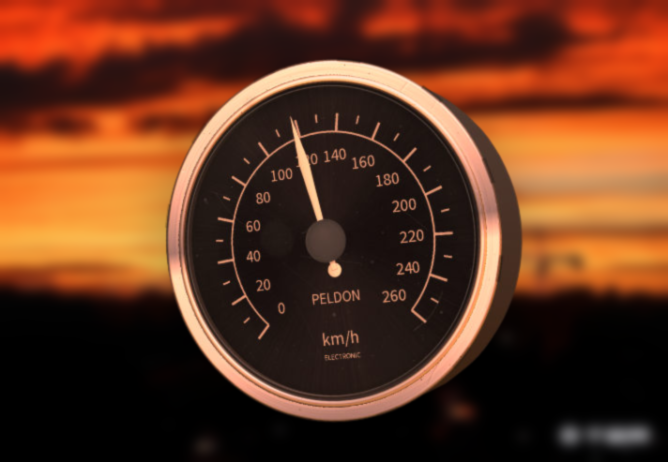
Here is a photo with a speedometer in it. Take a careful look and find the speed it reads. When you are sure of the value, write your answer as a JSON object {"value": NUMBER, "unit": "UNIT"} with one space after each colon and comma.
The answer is {"value": 120, "unit": "km/h"}
